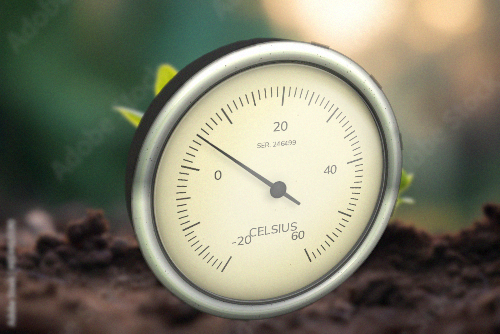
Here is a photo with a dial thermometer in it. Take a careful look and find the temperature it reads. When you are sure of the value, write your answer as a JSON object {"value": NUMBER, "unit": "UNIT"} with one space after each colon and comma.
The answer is {"value": 5, "unit": "°C"}
